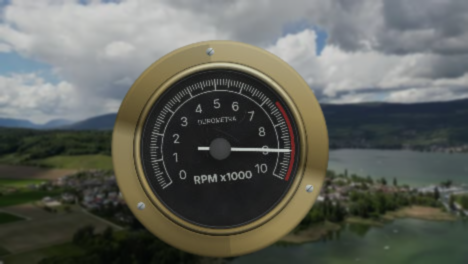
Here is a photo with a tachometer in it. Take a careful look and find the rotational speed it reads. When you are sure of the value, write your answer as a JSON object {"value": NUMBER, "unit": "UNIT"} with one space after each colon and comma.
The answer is {"value": 9000, "unit": "rpm"}
